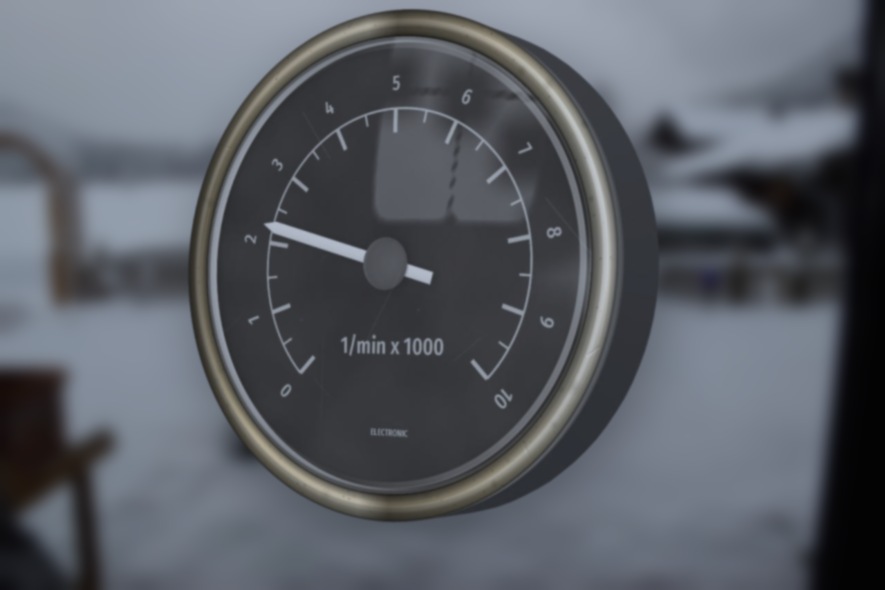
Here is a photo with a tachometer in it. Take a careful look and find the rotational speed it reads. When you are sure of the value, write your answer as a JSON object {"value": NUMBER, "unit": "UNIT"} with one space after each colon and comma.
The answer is {"value": 2250, "unit": "rpm"}
